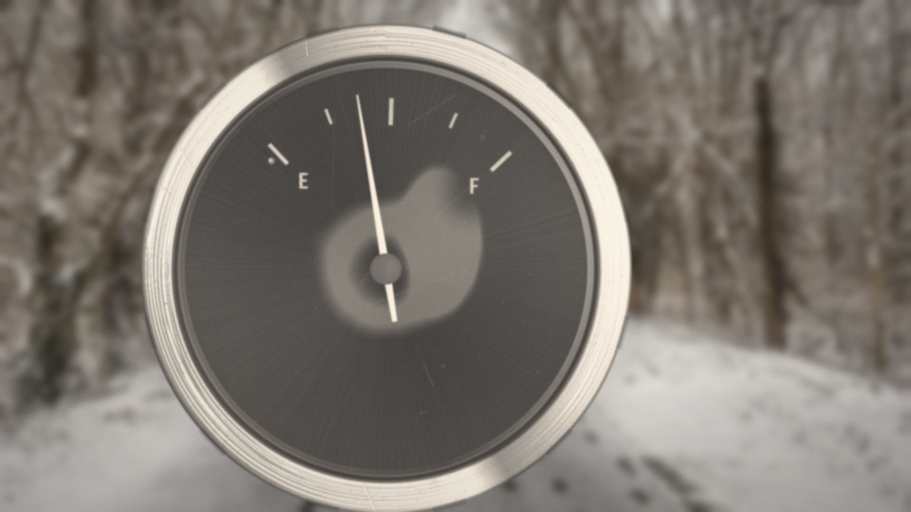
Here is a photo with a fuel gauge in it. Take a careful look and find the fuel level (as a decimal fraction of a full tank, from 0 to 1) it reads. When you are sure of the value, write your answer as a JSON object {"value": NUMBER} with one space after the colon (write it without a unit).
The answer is {"value": 0.375}
